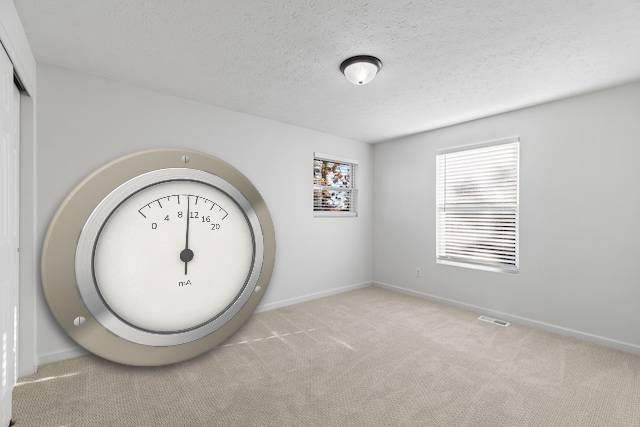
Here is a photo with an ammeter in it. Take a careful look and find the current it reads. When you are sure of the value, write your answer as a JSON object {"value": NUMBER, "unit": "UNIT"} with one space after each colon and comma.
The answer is {"value": 10, "unit": "mA"}
